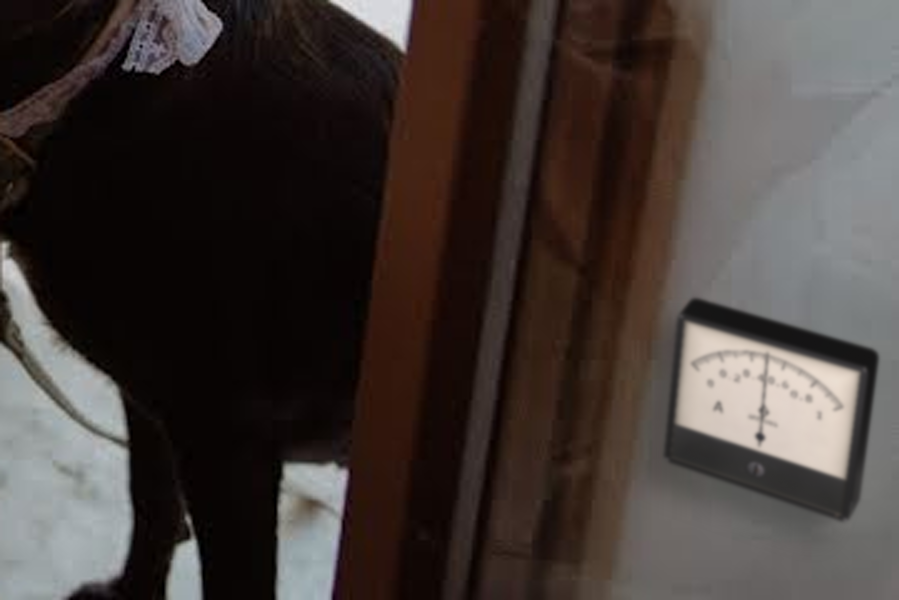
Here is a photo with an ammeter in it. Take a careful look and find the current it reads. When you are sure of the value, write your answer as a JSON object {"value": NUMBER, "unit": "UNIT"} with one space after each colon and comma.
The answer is {"value": 0.5, "unit": "A"}
